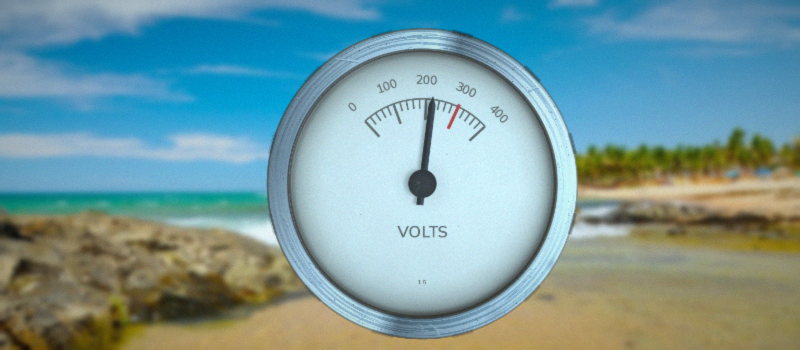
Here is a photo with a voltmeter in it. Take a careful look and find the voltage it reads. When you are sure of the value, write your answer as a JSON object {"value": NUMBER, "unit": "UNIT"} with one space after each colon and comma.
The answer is {"value": 220, "unit": "V"}
